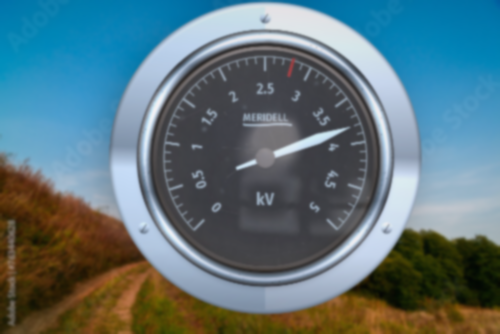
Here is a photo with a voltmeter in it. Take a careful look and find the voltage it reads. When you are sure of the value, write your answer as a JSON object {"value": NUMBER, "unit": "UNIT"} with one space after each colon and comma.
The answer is {"value": 3.8, "unit": "kV"}
